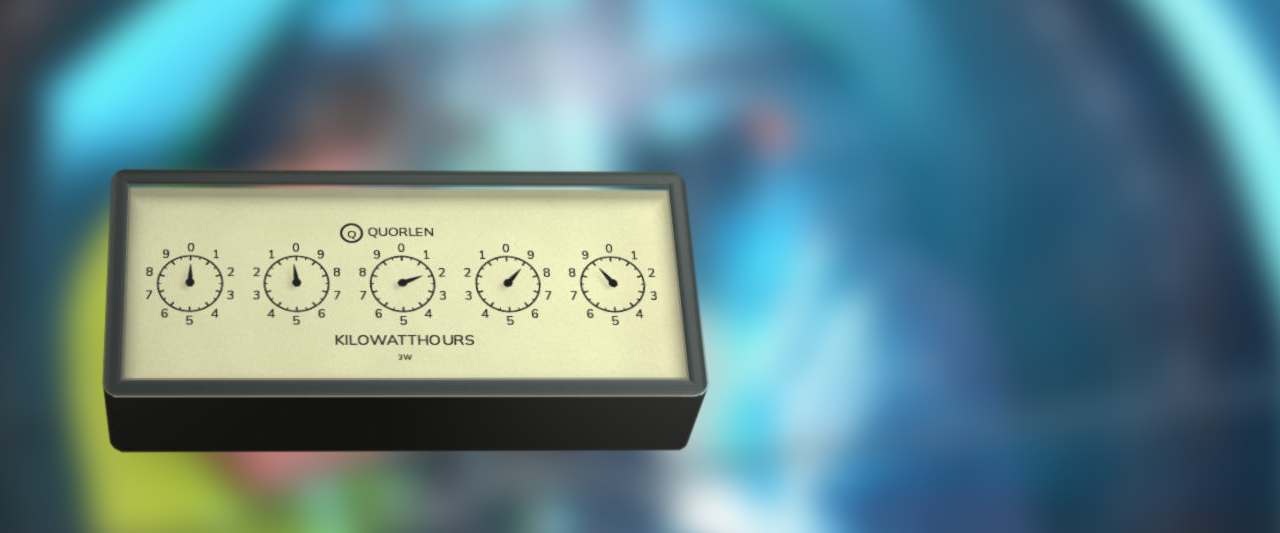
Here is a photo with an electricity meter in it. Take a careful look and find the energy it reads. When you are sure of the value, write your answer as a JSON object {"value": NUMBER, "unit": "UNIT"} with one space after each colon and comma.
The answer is {"value": 189, "unit": "kWh"}
